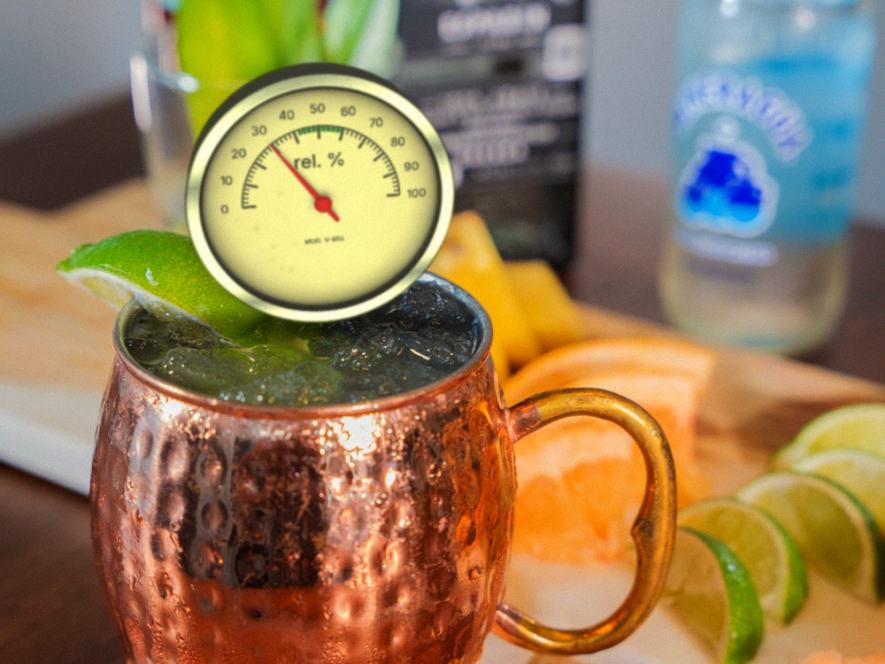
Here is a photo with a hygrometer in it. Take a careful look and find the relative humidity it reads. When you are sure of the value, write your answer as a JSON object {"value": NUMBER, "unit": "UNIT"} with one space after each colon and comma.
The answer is {"value": 30, "unit": "%"}
